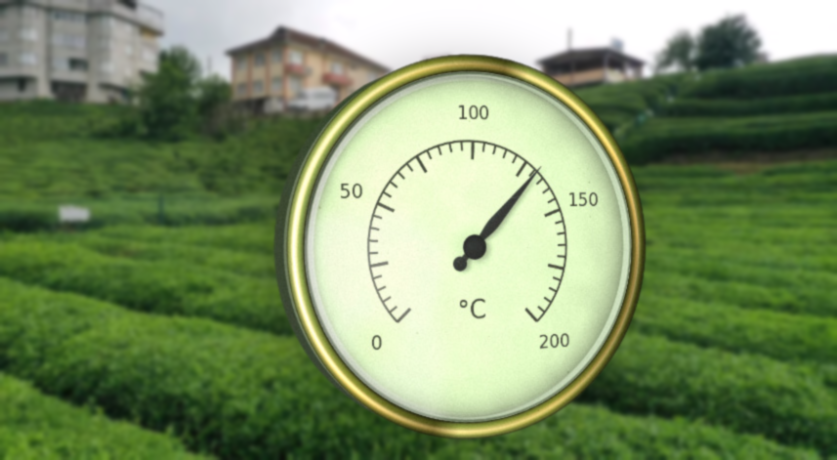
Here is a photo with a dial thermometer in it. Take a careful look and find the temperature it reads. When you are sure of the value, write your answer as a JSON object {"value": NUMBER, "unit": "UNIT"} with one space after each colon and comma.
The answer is {"value": 130, "unit": "°C"}
